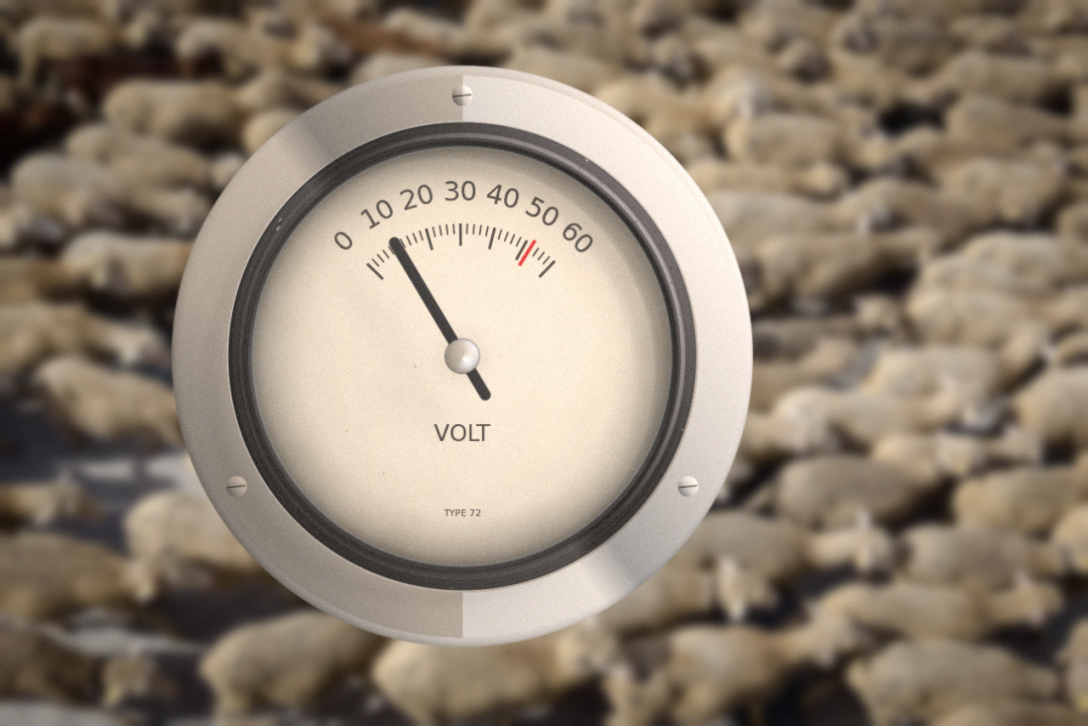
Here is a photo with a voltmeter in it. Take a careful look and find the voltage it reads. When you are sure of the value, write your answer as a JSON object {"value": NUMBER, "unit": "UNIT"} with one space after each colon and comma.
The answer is {"value": 10, "unit": "V"}
